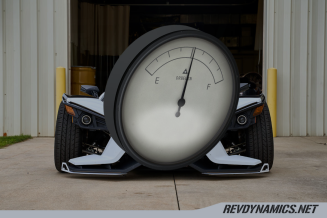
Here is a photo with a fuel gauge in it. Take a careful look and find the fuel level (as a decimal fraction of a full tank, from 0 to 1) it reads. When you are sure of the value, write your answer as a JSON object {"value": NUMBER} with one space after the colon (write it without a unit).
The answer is {"value": 0.5}
